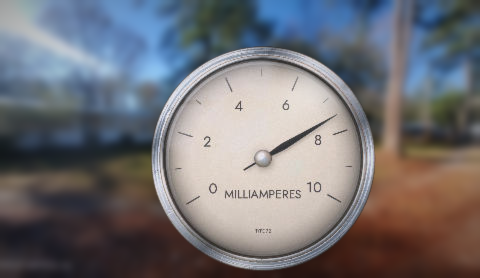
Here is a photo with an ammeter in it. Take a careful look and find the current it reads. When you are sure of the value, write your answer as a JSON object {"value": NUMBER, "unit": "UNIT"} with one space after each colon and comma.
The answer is {"value": 7.5, "unit": "mA"}
